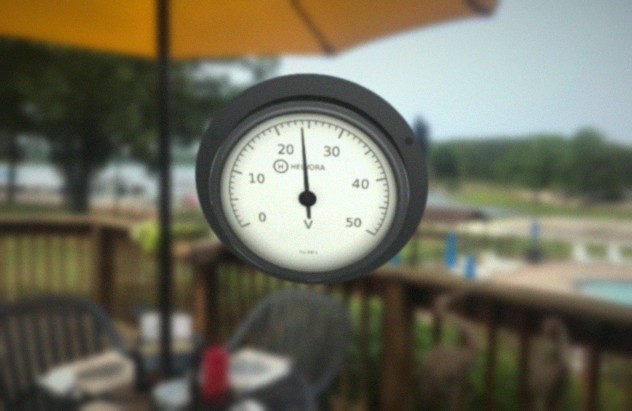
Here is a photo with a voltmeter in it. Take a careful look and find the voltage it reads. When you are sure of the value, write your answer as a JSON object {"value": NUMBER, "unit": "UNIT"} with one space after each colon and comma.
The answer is {"value": 24, "unit": "V"}
